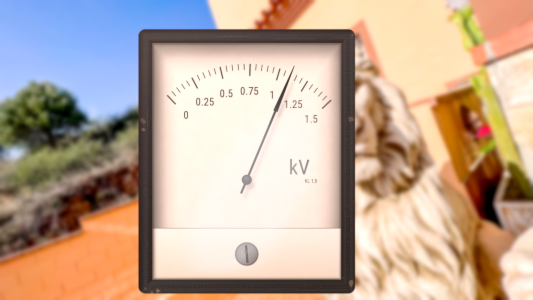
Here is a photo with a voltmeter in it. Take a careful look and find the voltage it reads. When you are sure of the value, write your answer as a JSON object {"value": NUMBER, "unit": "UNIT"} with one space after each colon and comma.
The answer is {"value": 1.1, "unit": "kV"}
